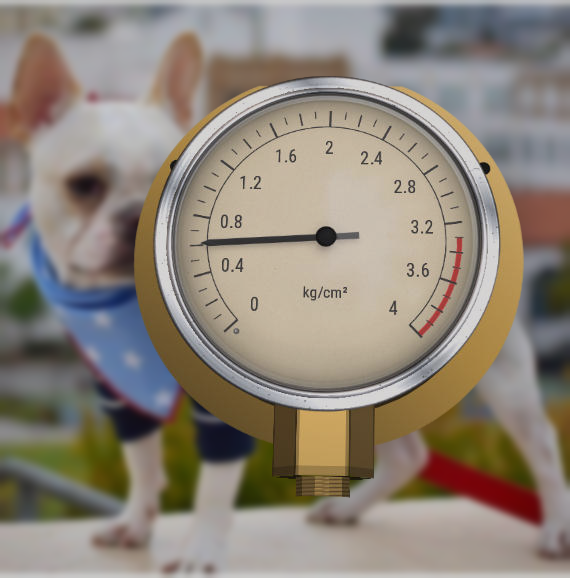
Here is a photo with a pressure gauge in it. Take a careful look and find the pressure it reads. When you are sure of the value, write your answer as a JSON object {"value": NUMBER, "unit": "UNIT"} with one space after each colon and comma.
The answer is {"value": 0.6, "unit": "kg/cm²"}
